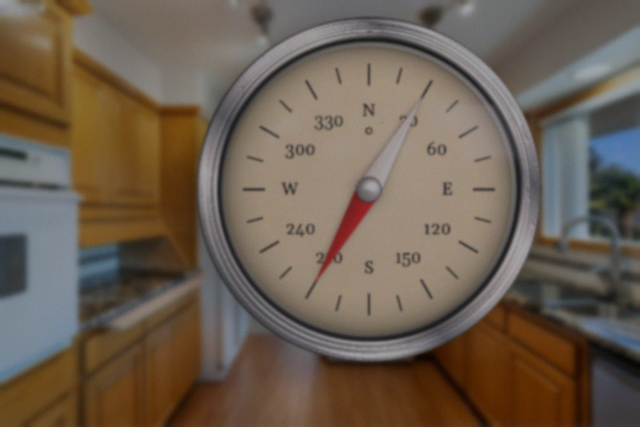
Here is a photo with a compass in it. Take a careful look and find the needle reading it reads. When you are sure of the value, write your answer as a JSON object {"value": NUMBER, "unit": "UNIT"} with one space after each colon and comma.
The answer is {"value": 210, "unit": "°"}
